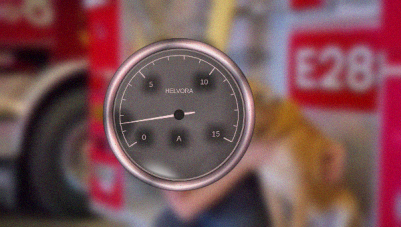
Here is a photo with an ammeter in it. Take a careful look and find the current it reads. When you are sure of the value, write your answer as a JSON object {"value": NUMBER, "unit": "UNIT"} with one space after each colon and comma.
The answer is {"value": 1.5, "unit": "A"}
